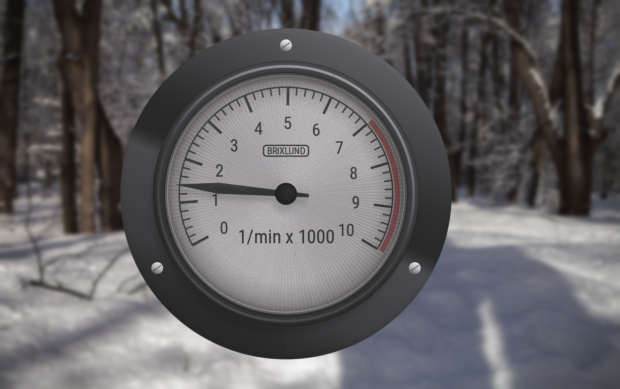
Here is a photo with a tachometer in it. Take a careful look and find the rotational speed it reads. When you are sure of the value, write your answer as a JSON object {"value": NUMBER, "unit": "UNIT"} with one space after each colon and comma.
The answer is {"value": 1400, "unit": "rpm"}
